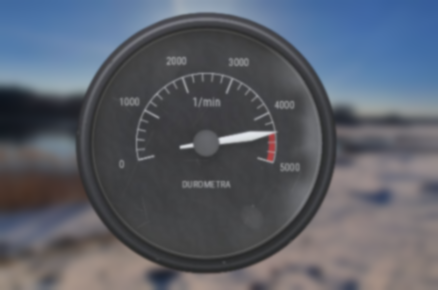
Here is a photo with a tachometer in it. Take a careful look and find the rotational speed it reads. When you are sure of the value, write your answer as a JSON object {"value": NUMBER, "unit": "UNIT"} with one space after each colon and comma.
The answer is {"value": 4400, "unit": "rpm"}
